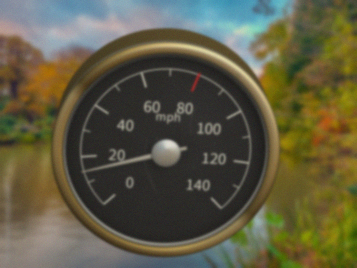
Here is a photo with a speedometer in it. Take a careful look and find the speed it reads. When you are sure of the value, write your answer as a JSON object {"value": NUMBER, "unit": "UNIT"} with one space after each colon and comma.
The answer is {"value": 15, "unit": "mph"}
